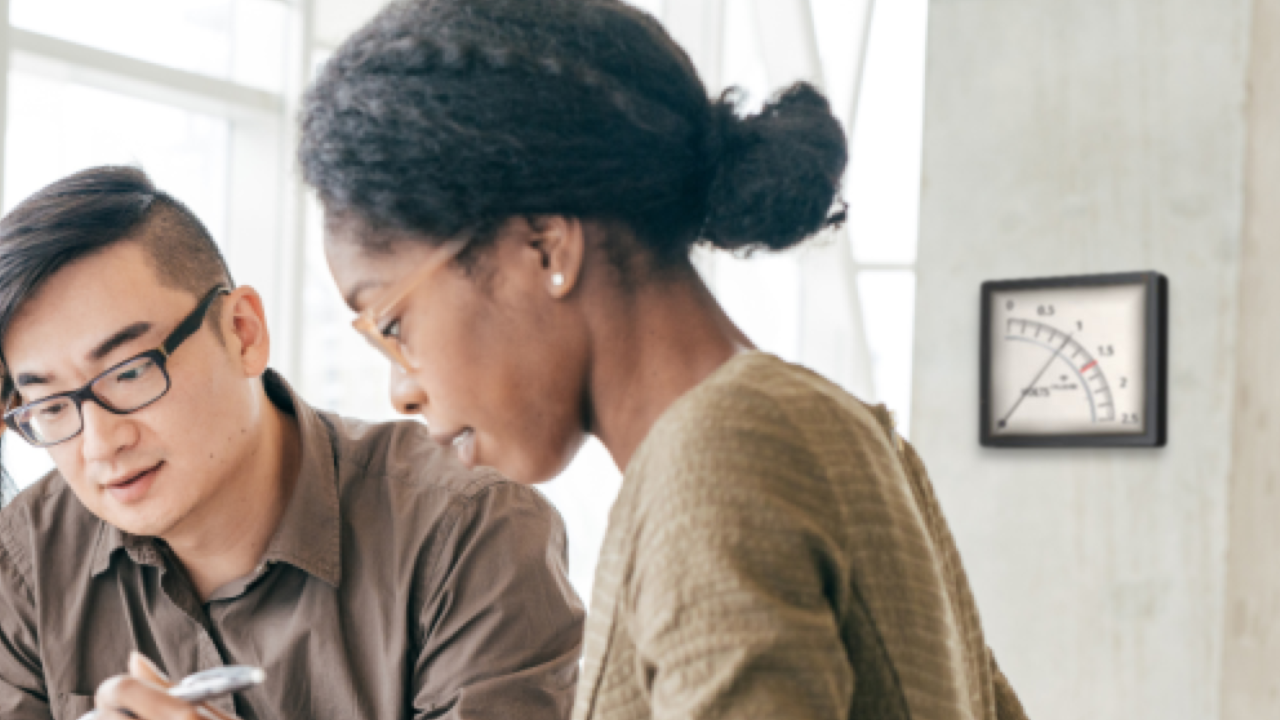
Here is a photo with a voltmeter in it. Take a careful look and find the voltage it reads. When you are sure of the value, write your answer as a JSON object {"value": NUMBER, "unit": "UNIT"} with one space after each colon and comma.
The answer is {"value": 1, "unit": "V"}
